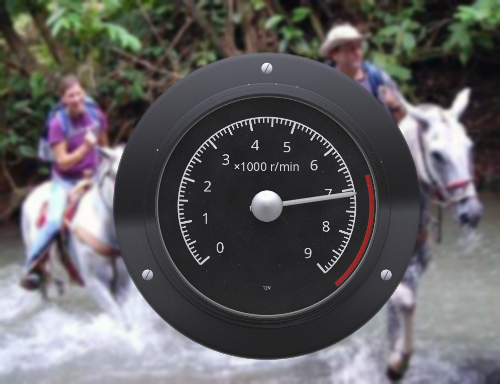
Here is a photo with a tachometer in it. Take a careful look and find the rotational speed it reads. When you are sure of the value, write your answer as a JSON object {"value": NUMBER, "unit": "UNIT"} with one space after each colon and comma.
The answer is {"value": 7100, "unit": "rpm"}
